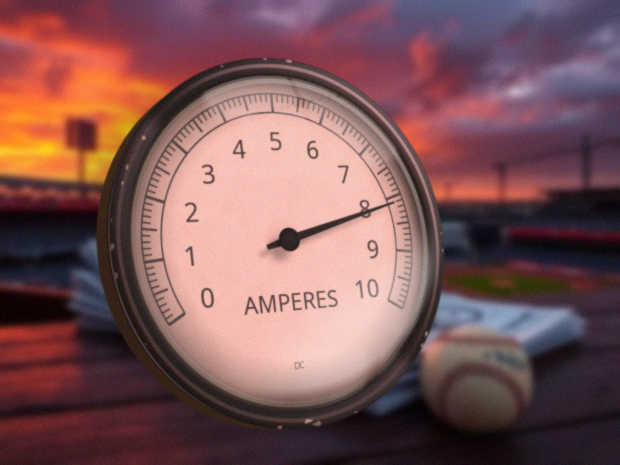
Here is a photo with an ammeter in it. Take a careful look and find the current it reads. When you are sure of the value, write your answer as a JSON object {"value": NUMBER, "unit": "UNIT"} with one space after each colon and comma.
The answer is {"value": 8.1, "unit": "A"}
